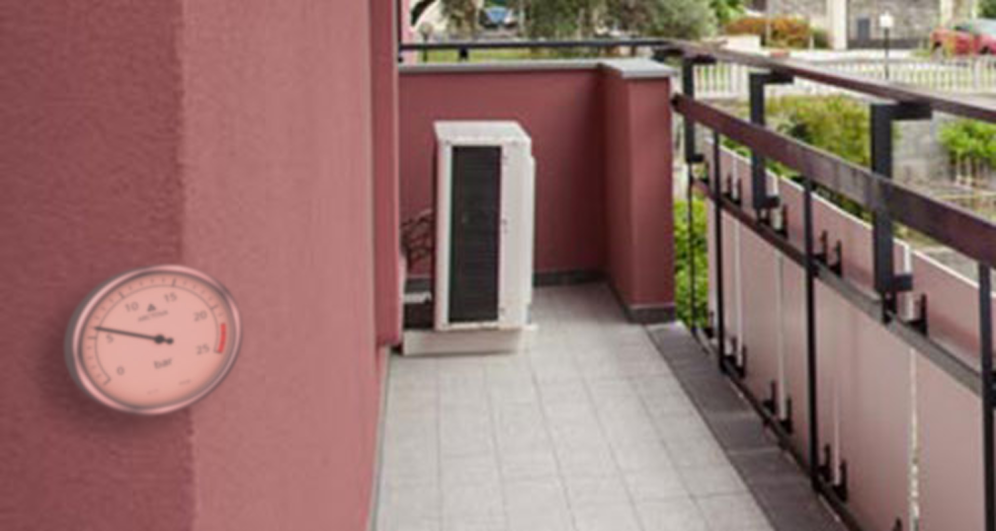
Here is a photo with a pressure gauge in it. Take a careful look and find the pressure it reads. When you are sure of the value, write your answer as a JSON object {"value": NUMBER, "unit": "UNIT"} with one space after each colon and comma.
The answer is {"value": 6, "unit": "bar"}
